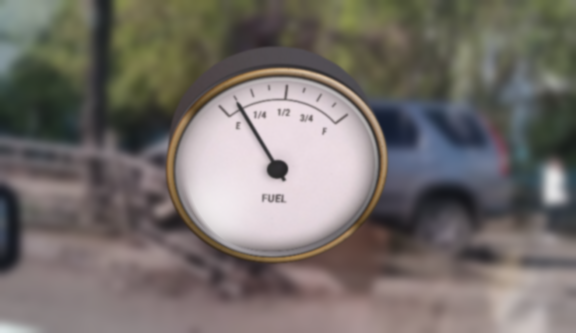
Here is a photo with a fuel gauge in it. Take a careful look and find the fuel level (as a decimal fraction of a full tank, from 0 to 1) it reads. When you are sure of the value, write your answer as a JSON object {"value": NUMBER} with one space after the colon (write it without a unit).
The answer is {"value": 0.125}
